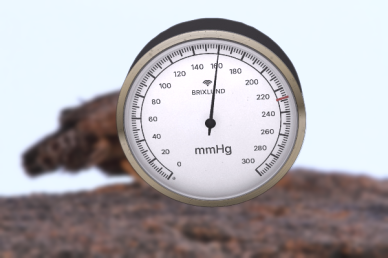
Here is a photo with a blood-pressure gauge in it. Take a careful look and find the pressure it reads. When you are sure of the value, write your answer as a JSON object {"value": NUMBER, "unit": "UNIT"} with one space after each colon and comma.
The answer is {"value": 160, "unit": "mmHg"}
